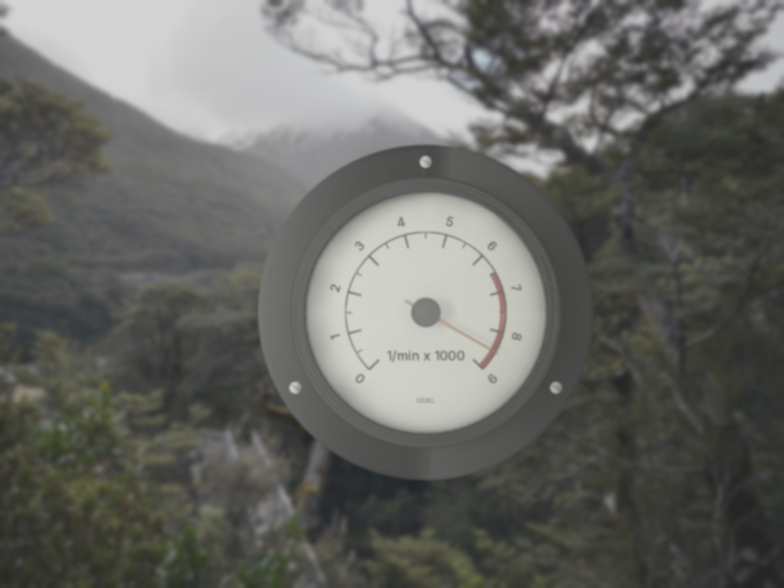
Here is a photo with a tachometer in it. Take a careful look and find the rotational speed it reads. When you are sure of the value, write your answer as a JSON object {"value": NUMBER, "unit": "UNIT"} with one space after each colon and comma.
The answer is {"value": 8500, "unit": "rpm"}
